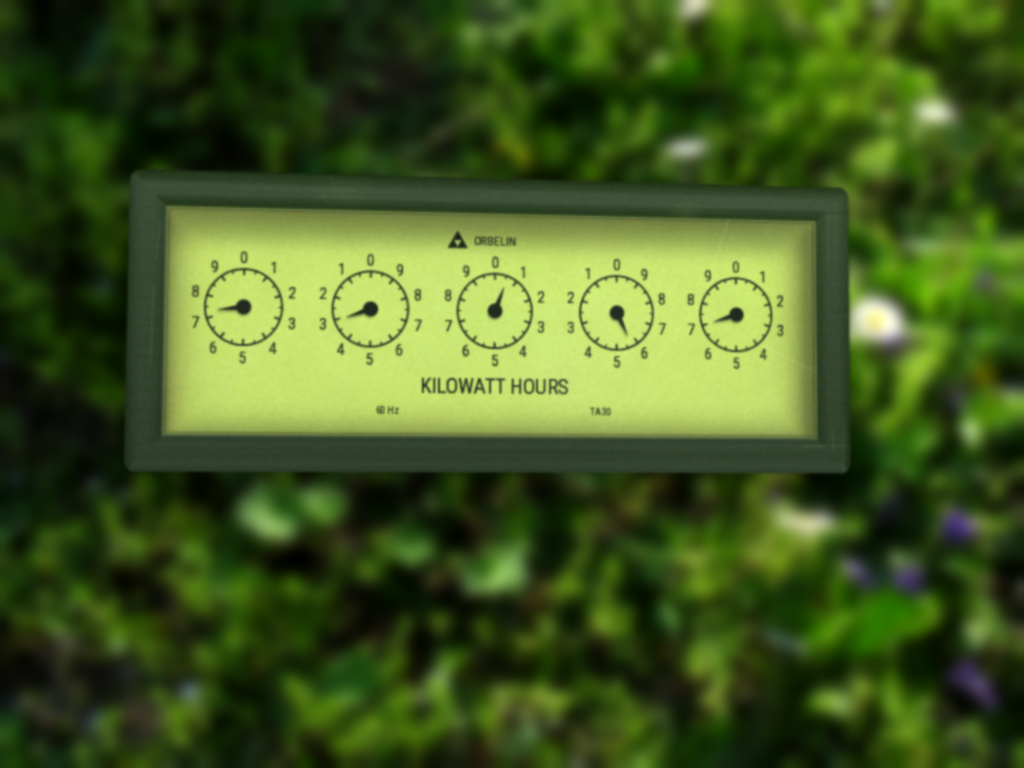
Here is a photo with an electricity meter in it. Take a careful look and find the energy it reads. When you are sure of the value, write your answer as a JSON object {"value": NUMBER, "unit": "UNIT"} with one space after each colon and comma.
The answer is {"value": 73057, "unit": "kWh"}
